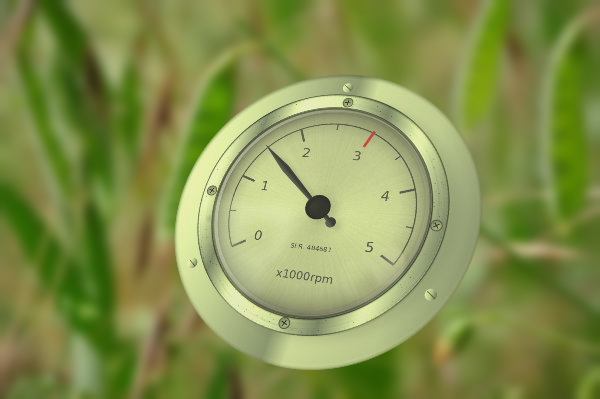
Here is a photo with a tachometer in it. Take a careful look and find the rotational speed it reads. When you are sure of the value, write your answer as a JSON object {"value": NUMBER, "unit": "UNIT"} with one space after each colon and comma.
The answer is {"value": 1500, "unit": "rpm"}
